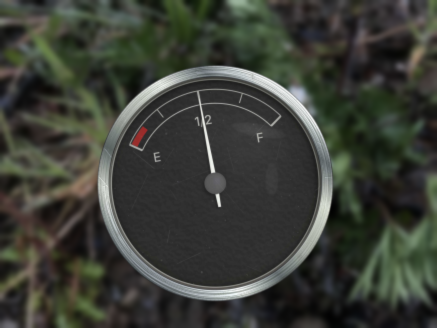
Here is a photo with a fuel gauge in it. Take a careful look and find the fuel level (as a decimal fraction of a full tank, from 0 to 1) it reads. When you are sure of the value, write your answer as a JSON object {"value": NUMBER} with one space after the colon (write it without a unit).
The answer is {"value": 0.5}
